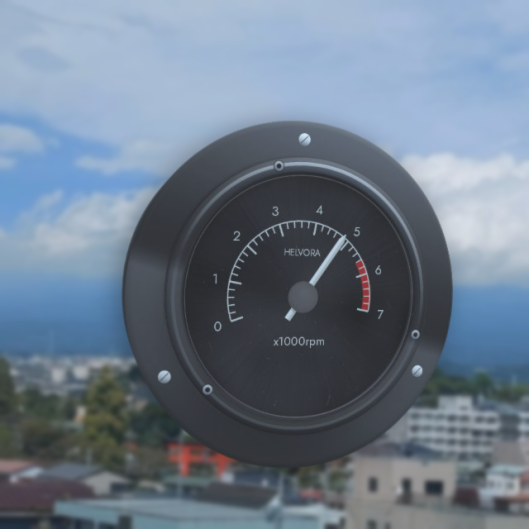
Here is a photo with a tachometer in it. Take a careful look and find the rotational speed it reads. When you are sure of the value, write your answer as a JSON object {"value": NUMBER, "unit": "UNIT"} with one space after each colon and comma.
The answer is {"value": 4800, "unit": "rpm"}
